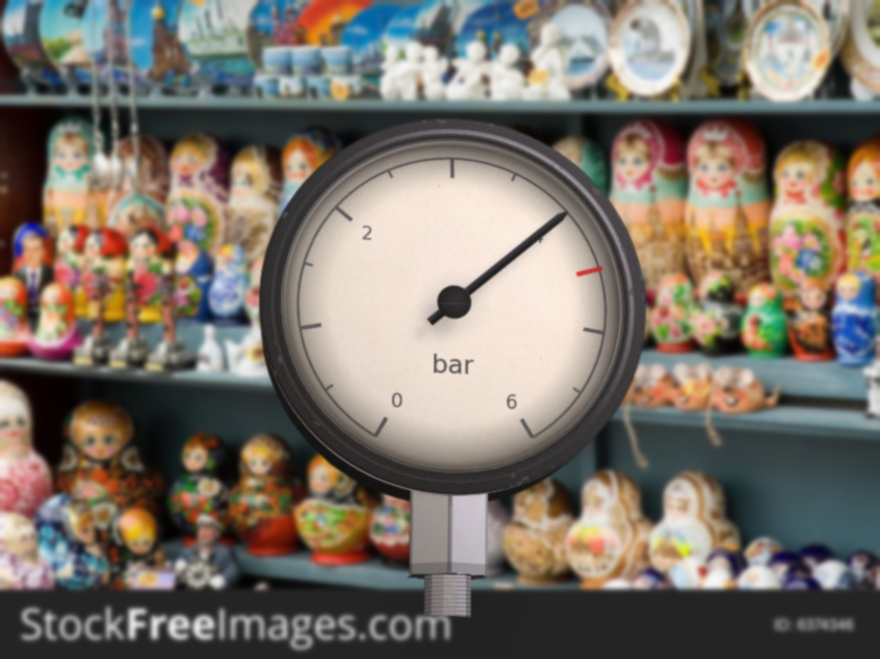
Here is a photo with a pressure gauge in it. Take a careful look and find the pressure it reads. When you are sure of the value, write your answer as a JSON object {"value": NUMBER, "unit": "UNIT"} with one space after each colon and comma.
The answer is {"value": 4, "unit": "bar"}
